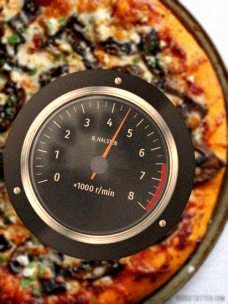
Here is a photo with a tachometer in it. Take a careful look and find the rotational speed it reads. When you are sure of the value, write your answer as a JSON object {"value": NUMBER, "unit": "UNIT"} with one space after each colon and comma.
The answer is {"value": 4500, "unit": "rpm"}
